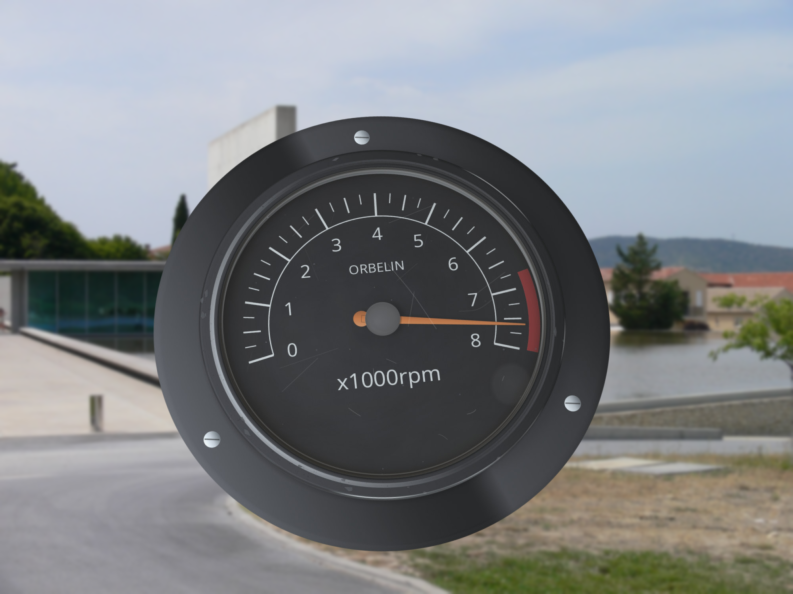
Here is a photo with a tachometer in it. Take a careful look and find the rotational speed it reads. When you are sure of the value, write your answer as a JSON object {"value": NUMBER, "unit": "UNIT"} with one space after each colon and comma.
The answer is {"value": 7625, "unit": "rpm"}
